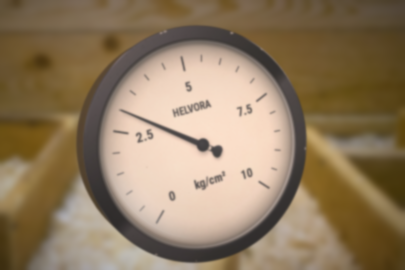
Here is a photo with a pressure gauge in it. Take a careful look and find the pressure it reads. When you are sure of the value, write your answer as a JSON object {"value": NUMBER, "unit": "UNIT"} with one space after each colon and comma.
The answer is {"value": 3, "unit": "kg/cm²"}
